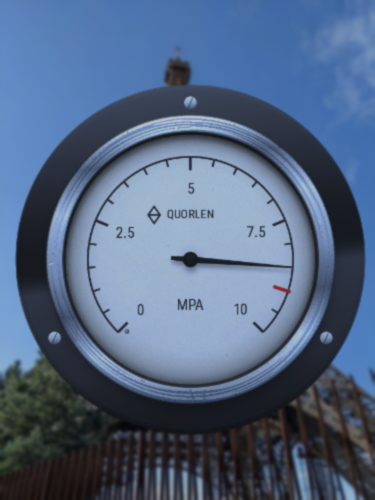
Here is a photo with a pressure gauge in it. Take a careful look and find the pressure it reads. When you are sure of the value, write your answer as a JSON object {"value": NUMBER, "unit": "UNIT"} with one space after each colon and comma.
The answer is {"value": 8.5, "unit": "MPa"}
